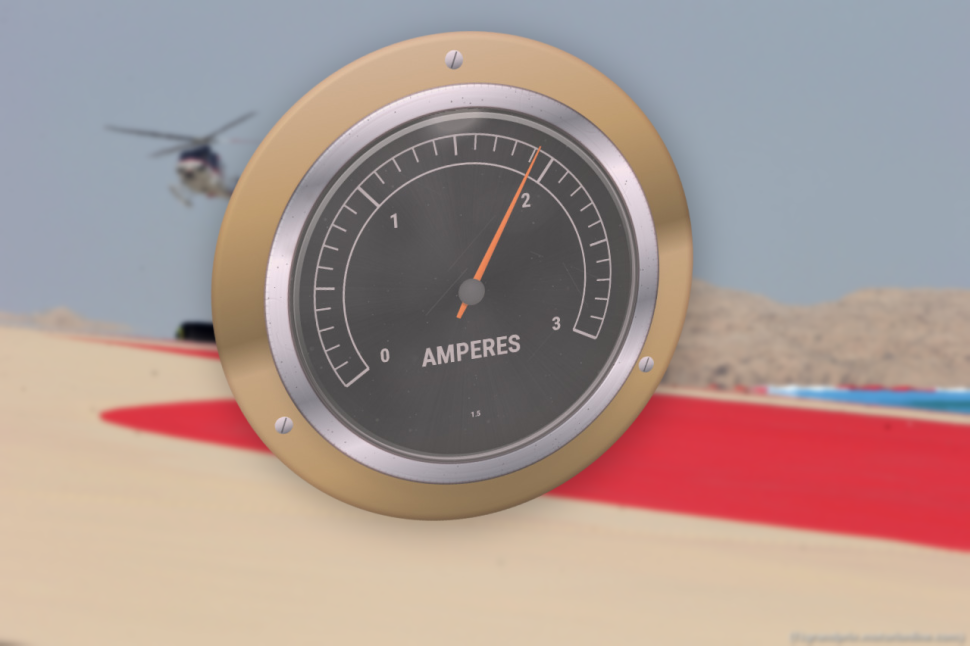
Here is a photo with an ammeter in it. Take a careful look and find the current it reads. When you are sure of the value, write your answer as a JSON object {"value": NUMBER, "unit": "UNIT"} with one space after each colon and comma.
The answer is {"value": 1.9, "unit": "A"}
